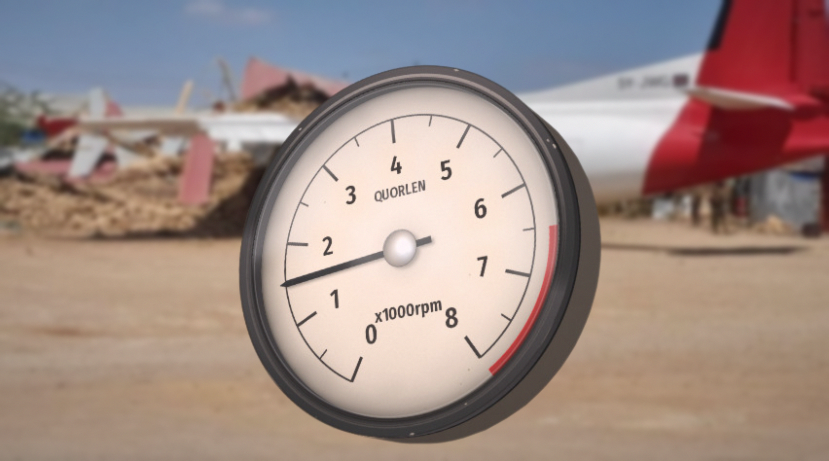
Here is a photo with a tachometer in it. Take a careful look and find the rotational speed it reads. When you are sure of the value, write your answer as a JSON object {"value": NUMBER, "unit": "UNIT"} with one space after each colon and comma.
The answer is {"value": 1500, "unit": "rpm"}
